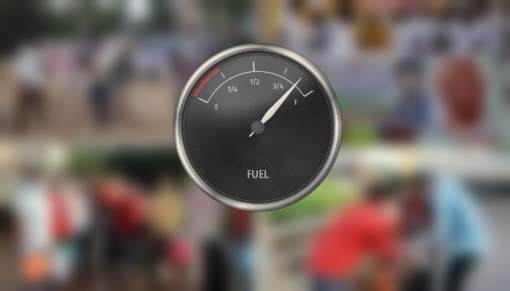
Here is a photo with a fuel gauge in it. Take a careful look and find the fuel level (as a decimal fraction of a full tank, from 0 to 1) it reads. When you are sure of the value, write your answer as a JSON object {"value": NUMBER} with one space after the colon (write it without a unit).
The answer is {"value": 0.875}
